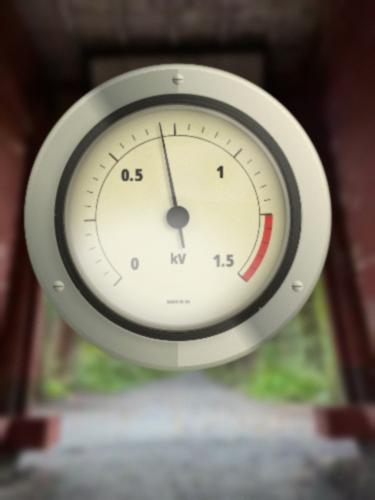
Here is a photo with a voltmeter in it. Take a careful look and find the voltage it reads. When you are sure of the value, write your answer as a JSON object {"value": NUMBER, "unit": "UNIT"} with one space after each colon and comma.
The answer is {"value": 0.7, "unit": "kV"}
